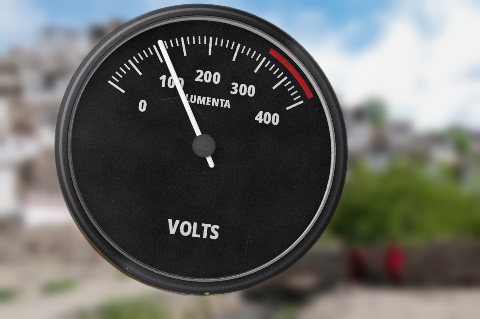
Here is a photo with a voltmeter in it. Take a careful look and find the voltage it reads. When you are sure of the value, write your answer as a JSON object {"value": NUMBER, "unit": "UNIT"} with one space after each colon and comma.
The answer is {"value": 110, "unit": "V"}
